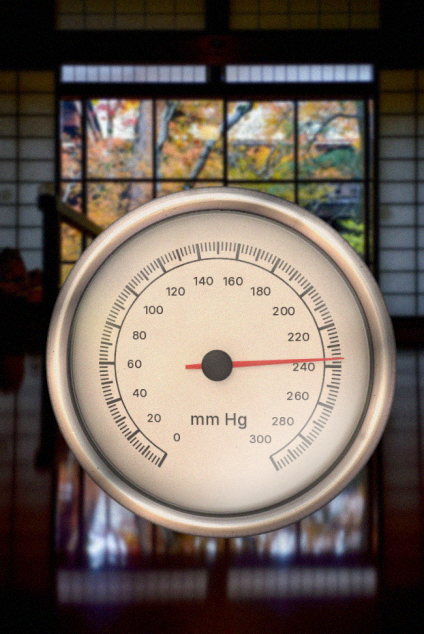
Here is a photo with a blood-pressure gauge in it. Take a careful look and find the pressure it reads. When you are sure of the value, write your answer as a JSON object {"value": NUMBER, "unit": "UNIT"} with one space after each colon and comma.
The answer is {"value": 236, "unit": "mmHg"}
